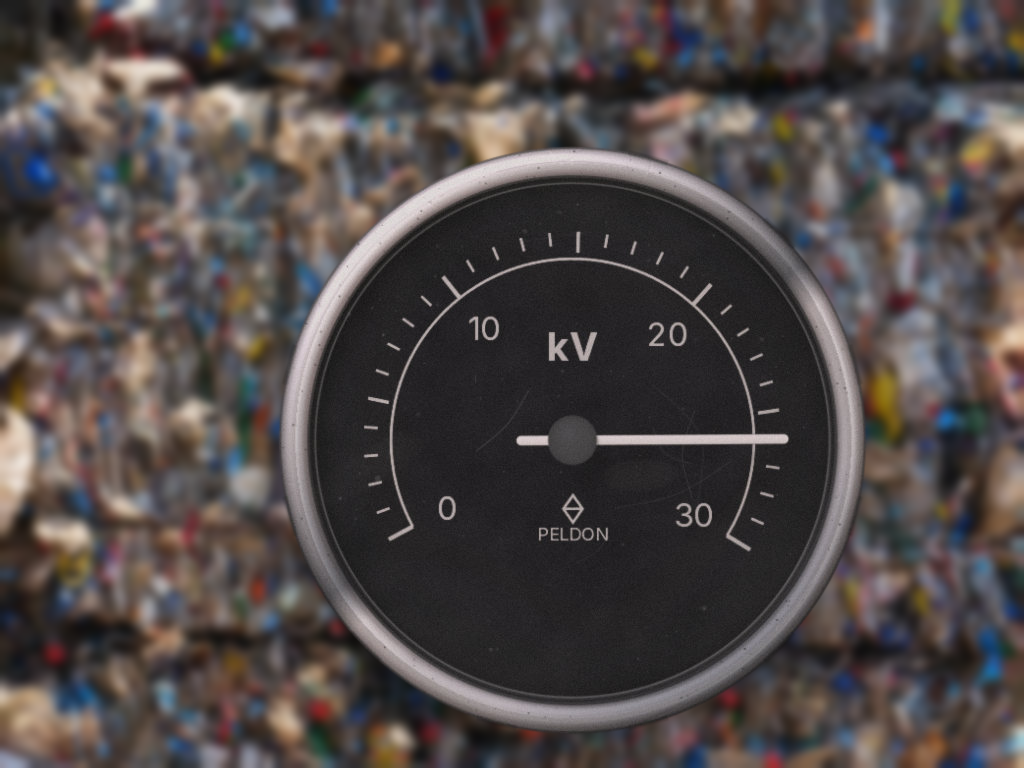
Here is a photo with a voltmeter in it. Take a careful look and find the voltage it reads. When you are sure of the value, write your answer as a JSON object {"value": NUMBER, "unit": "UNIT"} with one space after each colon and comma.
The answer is {"value": 26, "unit": "kV"}
